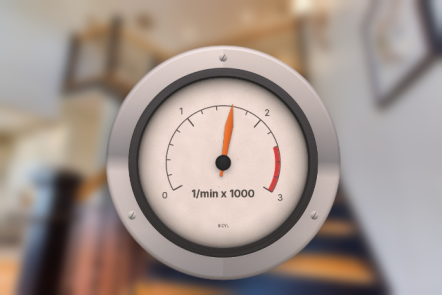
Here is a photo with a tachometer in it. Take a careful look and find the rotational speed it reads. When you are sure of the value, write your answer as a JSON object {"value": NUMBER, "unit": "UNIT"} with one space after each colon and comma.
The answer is {"value": 1600, "unit": "rpm"}
